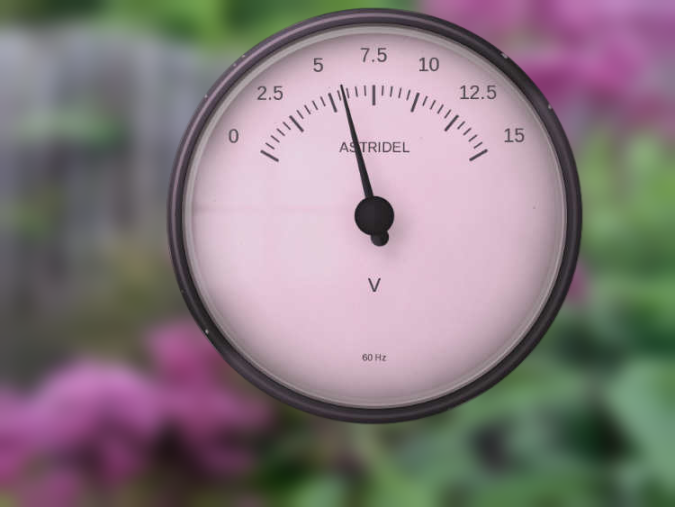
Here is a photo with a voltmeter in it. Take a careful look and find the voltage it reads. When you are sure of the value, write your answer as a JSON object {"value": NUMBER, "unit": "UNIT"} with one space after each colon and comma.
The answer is {"value": 5.75, "unit": "V"}
